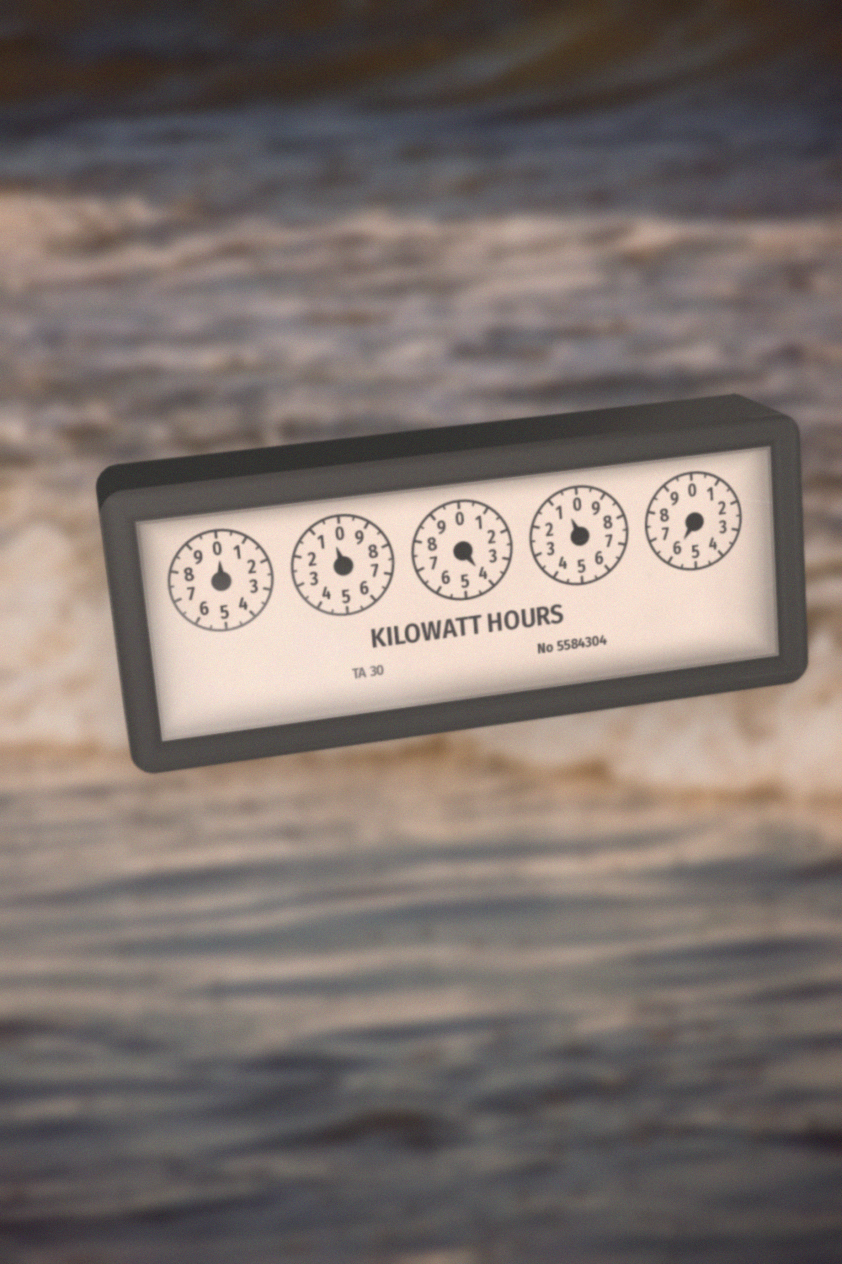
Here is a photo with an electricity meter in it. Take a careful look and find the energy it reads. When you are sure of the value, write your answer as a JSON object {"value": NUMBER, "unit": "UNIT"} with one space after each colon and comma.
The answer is {"value": 406, "unit": "kWh"}
